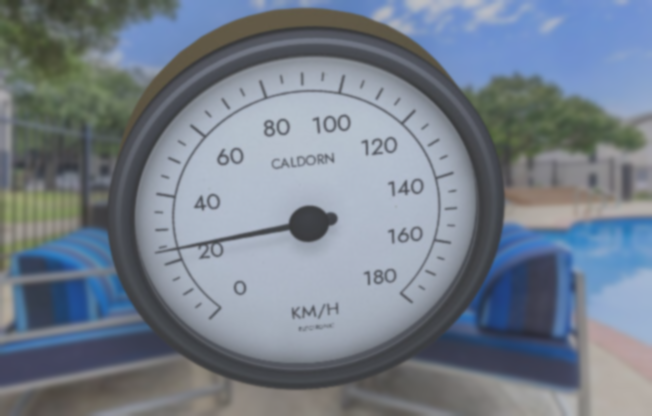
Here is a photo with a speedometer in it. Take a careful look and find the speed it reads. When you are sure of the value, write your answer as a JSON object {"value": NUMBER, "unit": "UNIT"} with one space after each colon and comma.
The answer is {"value": 25, "unit": "km/h"}
